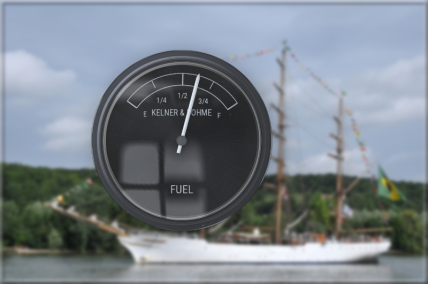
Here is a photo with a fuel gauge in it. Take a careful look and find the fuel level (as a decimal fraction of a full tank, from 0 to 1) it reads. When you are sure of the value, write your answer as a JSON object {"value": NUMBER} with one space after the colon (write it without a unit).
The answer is {"value": 0.625}
